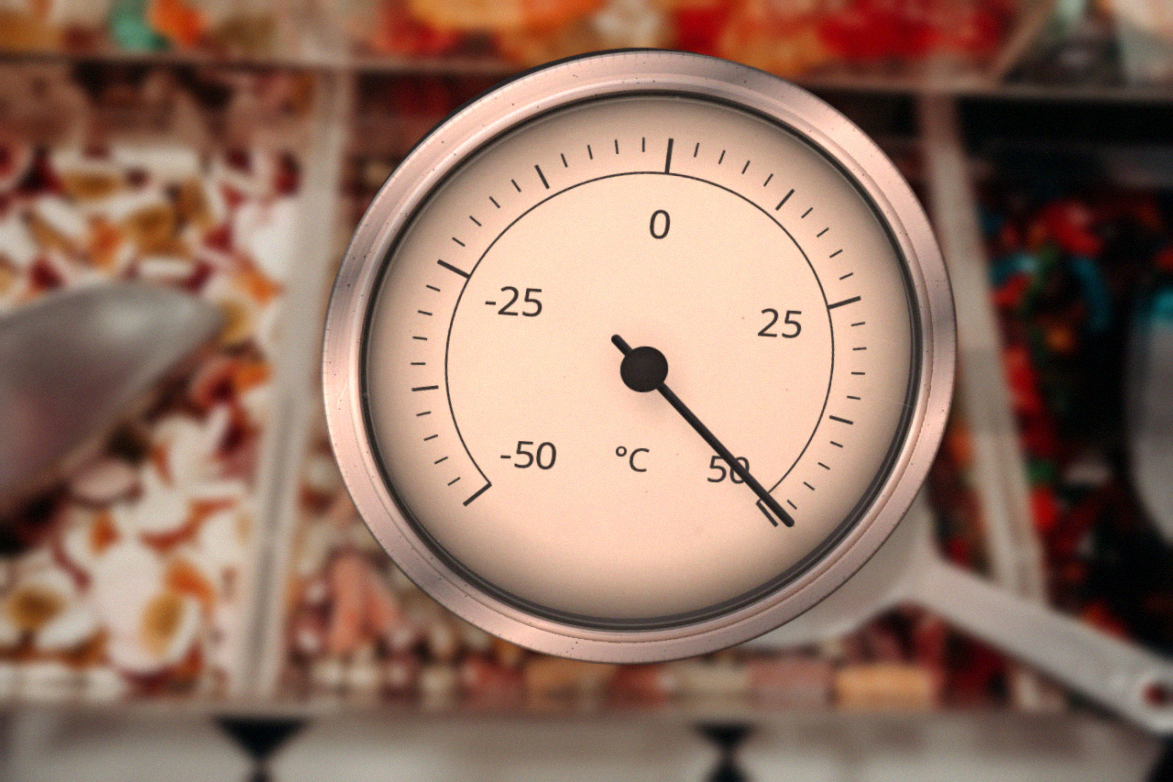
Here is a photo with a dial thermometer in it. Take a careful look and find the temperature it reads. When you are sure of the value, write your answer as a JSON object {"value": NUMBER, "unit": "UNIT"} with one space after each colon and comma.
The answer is {"value": 48.75, "unit": "°C"}
